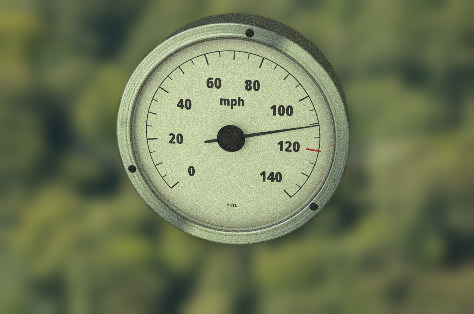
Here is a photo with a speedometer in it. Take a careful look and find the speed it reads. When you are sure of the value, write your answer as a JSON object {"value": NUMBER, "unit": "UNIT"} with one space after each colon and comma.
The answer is {"value": 110, "unit": "mph"}
